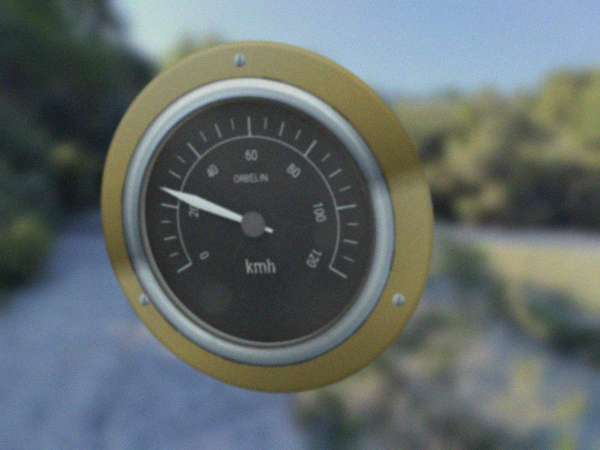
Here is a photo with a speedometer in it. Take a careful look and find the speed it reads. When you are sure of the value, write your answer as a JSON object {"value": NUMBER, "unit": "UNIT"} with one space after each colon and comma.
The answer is {"value": 25, "unit": "km/h"}
